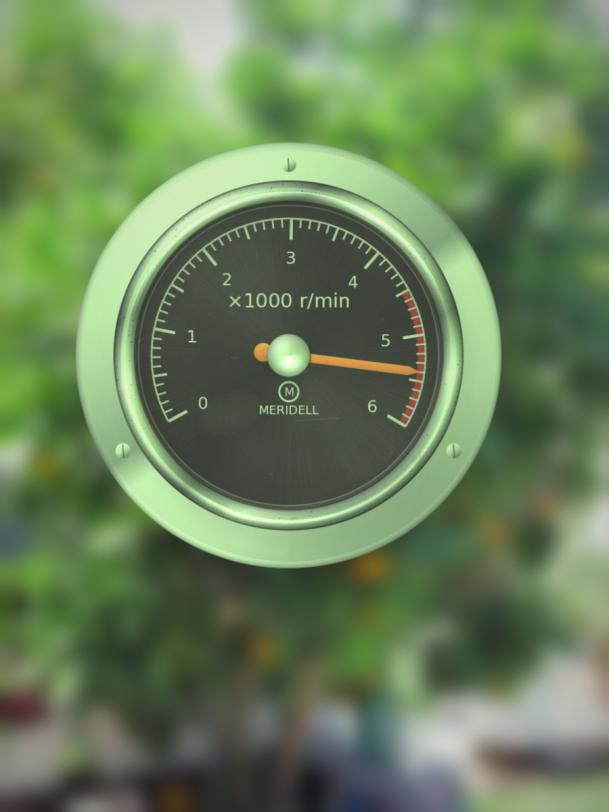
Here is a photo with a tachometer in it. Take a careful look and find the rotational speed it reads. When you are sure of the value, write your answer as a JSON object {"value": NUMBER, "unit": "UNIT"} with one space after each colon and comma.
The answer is {"value": 5400, "unit": "rpm"}
